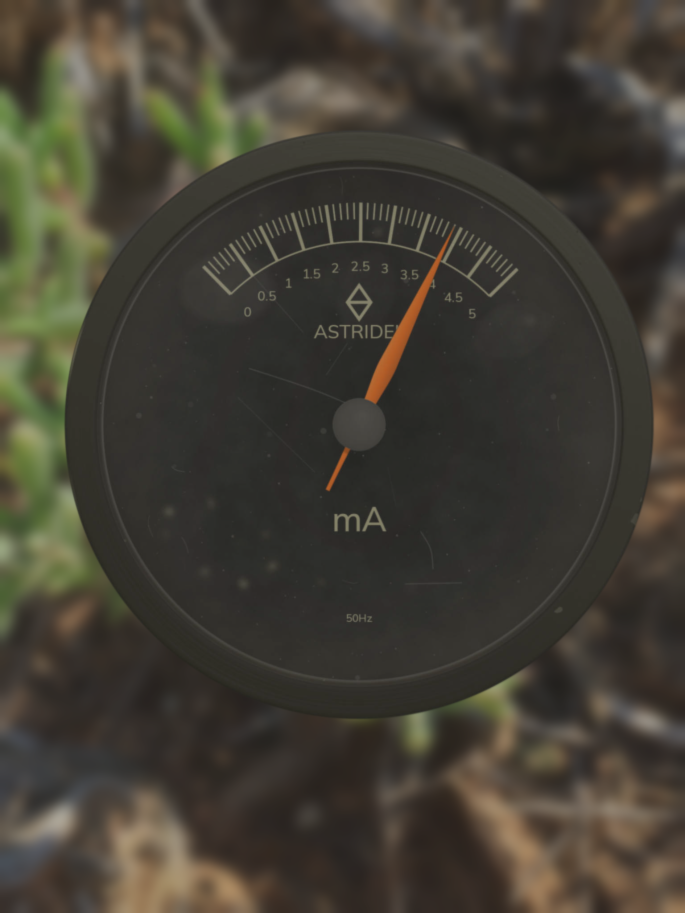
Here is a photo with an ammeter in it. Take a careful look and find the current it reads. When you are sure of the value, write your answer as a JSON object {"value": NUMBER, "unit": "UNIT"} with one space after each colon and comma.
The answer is {"value": 3.9, "unit": "mA"}
